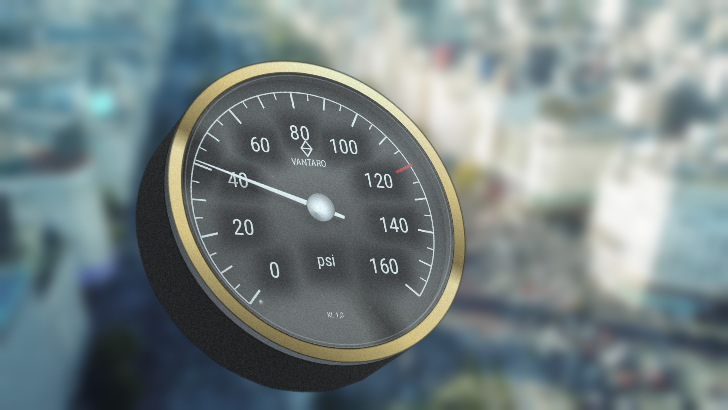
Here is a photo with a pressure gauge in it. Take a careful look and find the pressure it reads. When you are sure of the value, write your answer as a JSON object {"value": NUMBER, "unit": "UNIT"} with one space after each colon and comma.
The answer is {"value": 40, "unit": "psi"}
